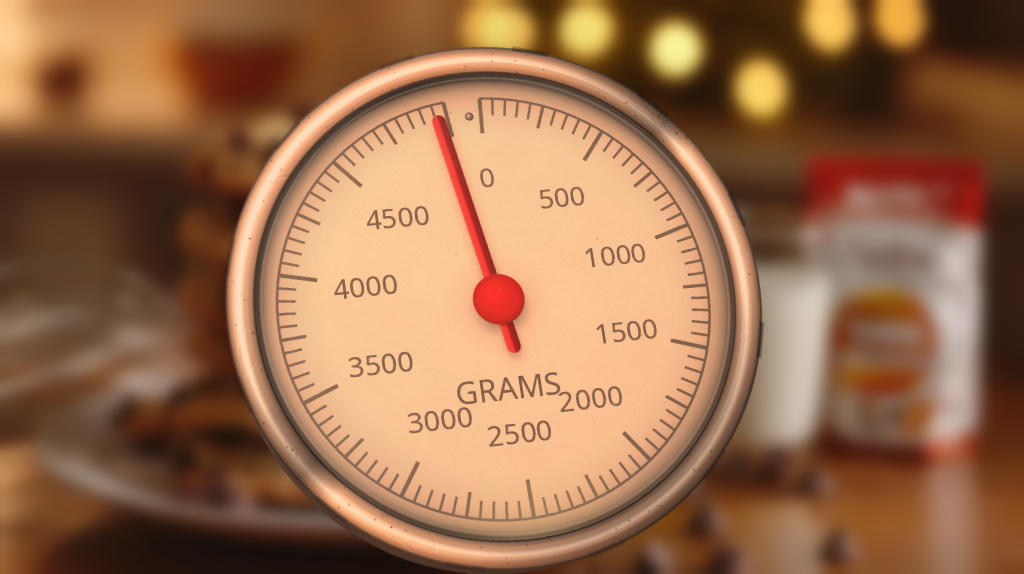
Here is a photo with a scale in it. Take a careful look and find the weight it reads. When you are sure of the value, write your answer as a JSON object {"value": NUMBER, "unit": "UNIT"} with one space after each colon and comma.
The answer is {"value": 4950, "unit": "g"}
